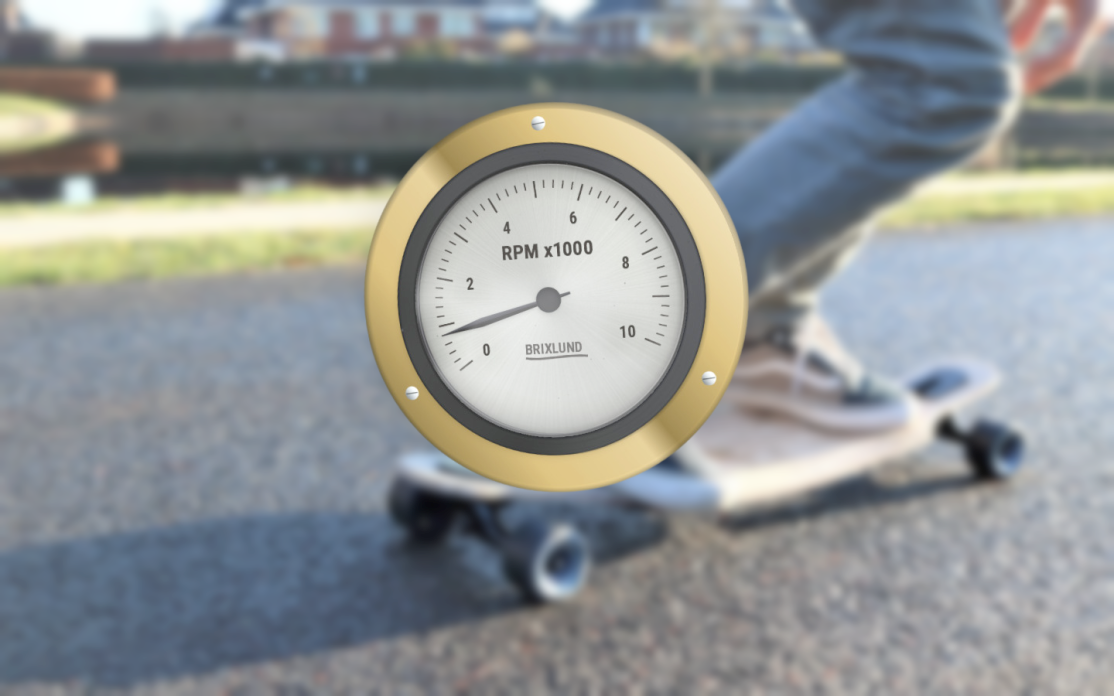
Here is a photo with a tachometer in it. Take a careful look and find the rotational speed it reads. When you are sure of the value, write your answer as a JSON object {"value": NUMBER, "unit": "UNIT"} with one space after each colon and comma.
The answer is {"value": 800, "unit": "rpm"}
